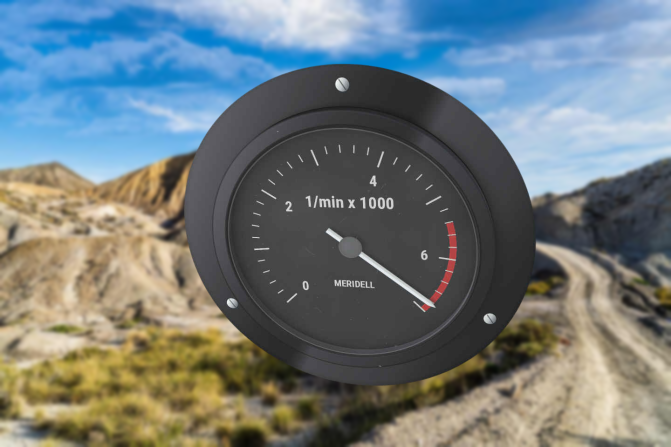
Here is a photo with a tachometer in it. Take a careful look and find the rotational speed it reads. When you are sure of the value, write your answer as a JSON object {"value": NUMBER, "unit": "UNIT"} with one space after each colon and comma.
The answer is {"value": 6800, "unit": "rpm"}
